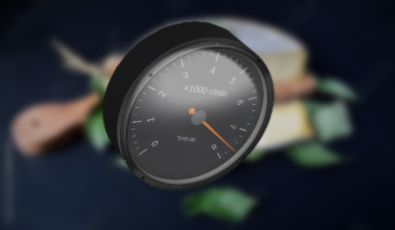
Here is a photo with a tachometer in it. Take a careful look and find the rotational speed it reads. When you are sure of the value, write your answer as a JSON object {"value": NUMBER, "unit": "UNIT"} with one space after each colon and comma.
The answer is {"value": 7600, "unit": "rpm"}
